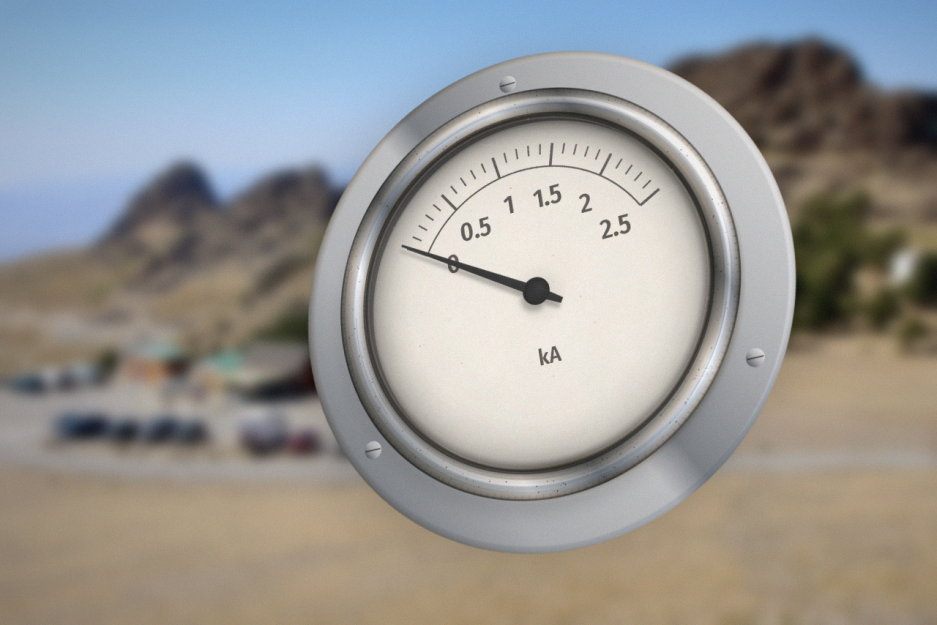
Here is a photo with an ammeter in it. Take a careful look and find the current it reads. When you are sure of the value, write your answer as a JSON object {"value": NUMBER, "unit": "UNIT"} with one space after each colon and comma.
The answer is {"value": 0, "unit": "kA"}
